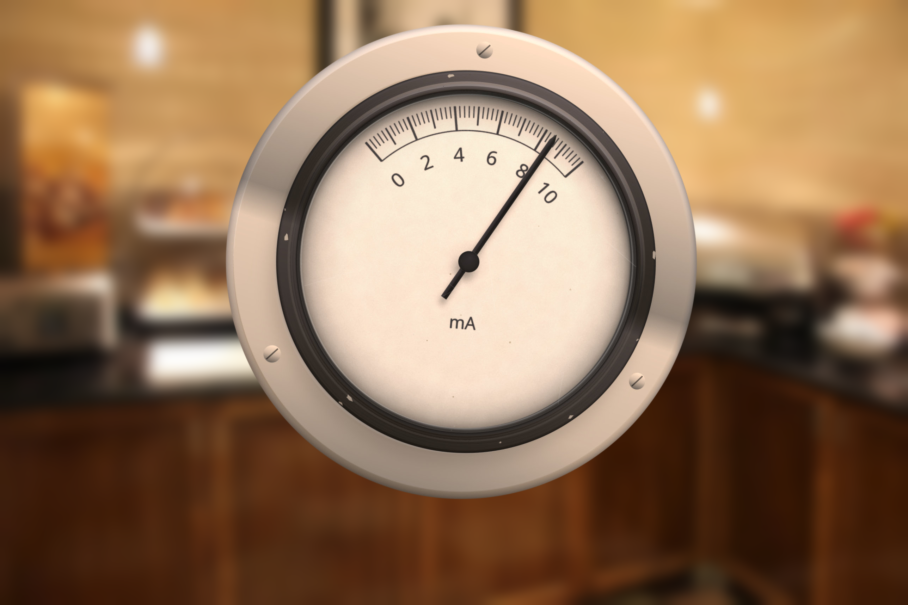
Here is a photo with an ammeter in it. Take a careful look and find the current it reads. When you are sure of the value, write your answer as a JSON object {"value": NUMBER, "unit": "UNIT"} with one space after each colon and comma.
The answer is {"value": 8.4, "unit": "mA"}
